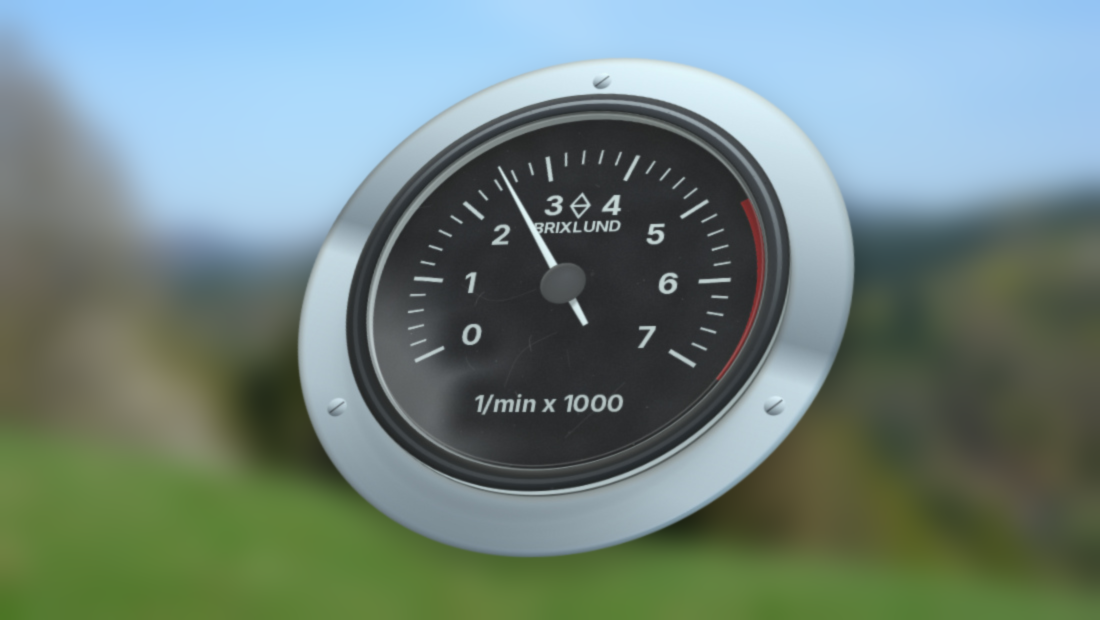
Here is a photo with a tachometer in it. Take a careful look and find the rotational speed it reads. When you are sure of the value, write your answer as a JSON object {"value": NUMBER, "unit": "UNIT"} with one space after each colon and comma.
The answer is {"value": 2500, "unit": "rpm"}
